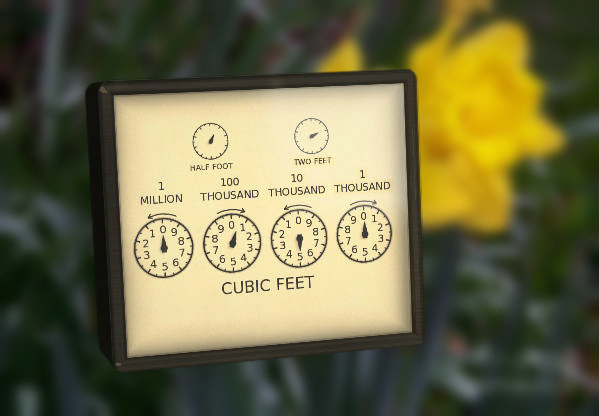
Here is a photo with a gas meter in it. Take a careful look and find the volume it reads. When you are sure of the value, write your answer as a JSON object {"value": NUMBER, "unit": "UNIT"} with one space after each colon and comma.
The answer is {"value": 5000, "unit": "ft³"}
